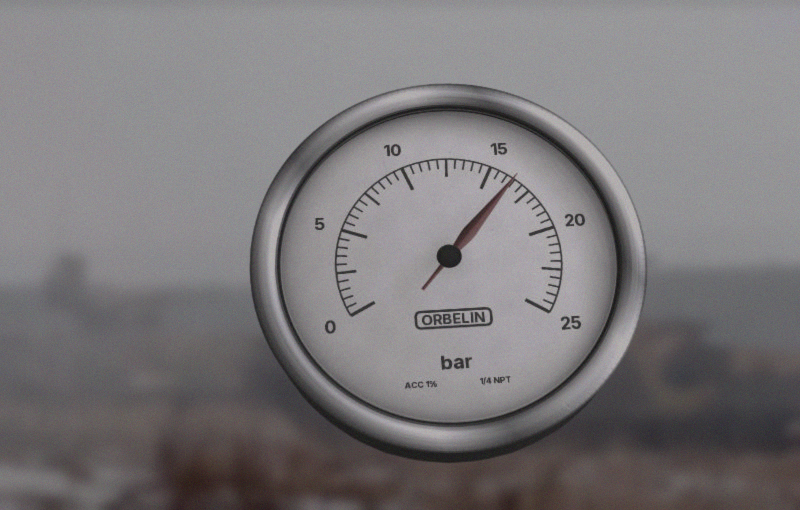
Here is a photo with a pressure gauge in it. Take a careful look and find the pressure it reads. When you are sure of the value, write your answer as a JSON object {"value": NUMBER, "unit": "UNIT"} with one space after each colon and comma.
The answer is {"value": 16.5, "unit": "bar"}
